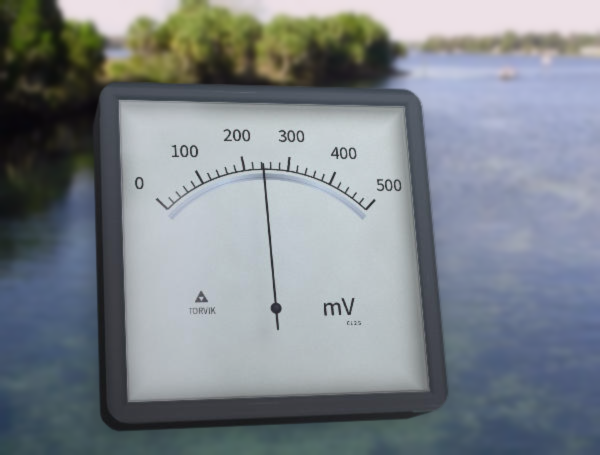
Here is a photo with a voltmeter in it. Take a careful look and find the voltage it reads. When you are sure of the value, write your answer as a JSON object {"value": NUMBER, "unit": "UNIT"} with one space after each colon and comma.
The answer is {"value": 240, "unit": "mV"}
